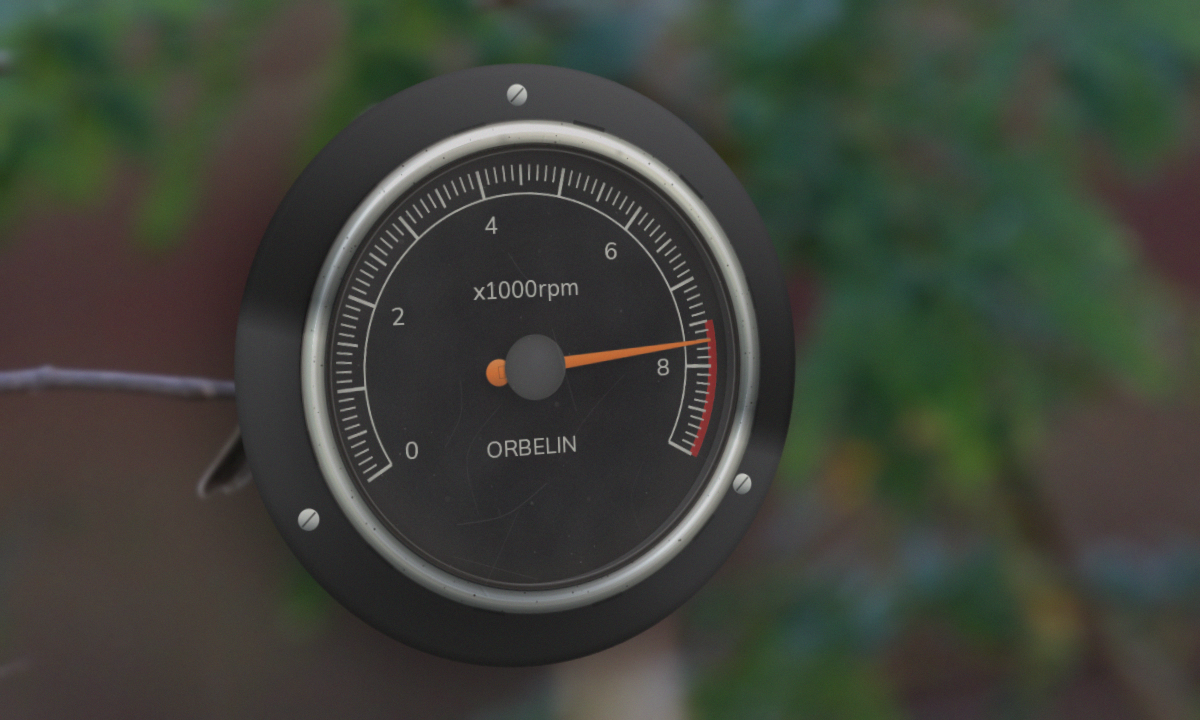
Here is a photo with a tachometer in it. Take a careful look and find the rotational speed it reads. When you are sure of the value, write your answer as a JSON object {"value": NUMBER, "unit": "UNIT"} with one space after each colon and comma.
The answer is {"value": 7700, "unit": "rpm"}
